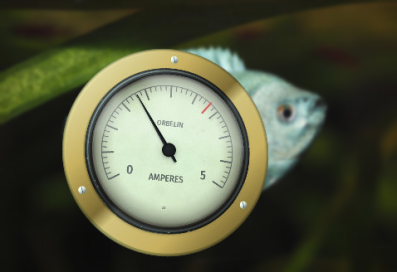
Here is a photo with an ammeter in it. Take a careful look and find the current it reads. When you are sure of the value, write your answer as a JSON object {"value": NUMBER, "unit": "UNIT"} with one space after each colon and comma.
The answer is {"value": 1.8, "unit": "A"}
